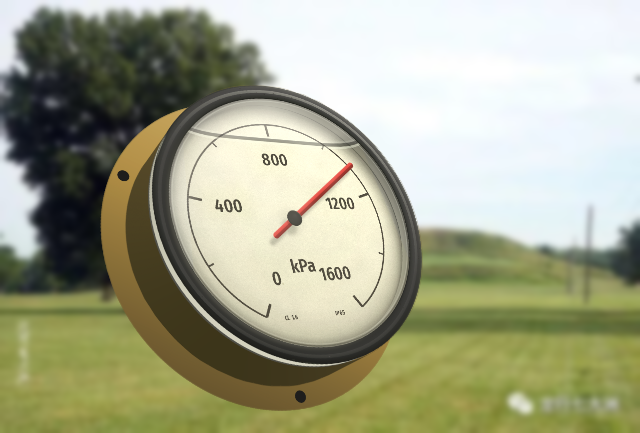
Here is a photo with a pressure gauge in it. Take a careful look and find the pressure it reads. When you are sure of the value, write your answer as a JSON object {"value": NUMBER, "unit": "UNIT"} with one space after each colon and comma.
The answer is {"value": 1100, "unit": "kPa"}
